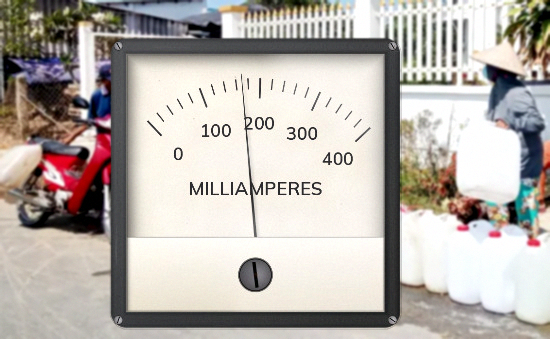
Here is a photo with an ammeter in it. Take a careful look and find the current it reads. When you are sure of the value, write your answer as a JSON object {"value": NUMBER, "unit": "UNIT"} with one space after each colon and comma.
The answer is {"value": 170, "unit": "mA"}
